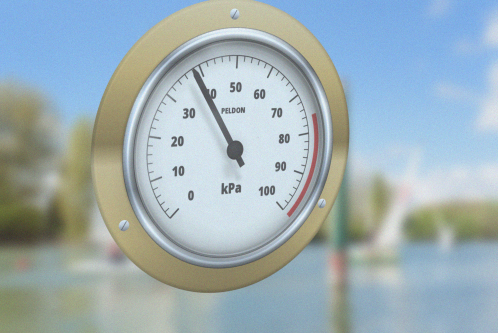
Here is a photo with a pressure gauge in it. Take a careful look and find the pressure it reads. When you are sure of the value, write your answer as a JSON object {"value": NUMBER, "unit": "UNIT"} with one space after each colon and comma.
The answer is {"value": 38, "unit": "kPa"}
